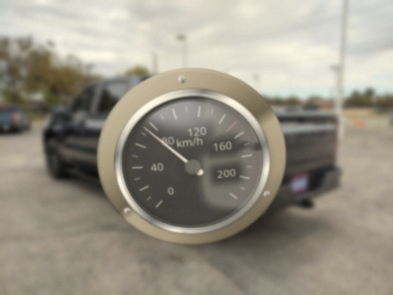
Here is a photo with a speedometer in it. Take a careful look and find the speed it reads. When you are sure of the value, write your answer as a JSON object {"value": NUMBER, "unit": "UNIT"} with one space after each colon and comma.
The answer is {"value": 75, "unit": "km/h"}
